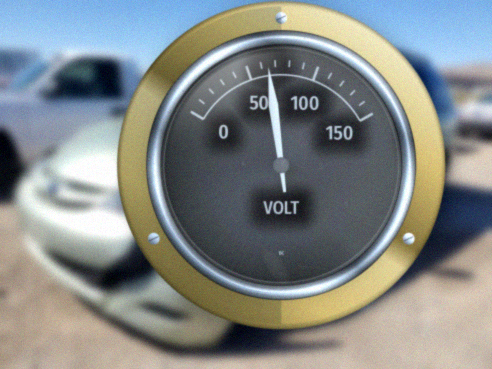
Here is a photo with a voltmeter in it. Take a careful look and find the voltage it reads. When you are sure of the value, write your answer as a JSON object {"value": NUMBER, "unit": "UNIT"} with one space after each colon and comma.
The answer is {"value": 65, "unit": "V"}
